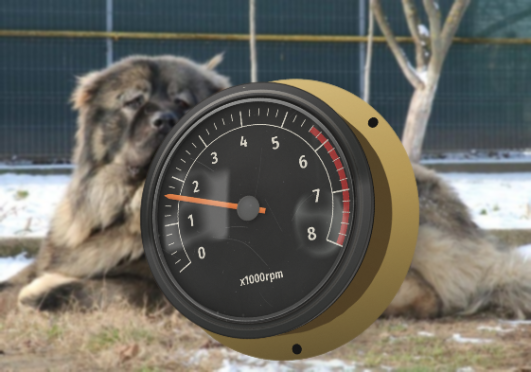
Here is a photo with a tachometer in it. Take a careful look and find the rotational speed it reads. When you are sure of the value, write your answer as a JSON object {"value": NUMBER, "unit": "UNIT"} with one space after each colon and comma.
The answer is {"value": 1600, "unit": "rpm"}
